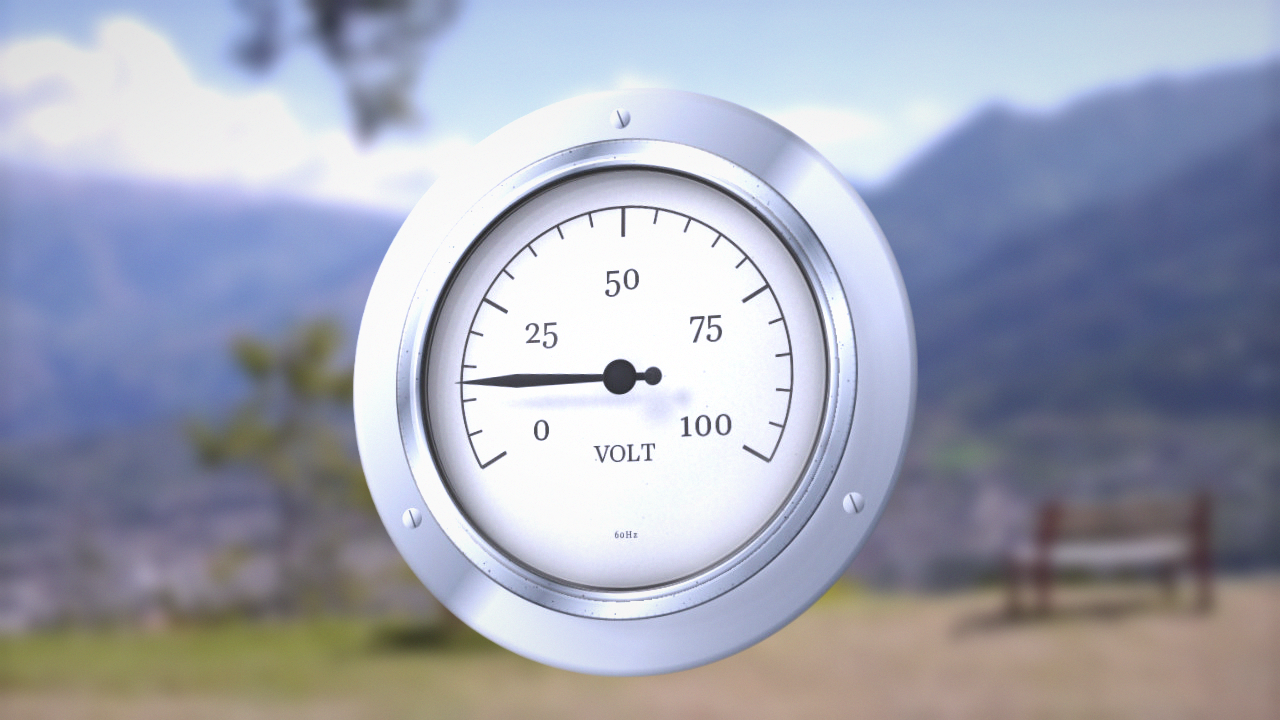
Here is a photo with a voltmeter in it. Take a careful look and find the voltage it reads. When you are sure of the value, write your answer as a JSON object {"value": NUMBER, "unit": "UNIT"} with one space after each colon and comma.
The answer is {"value": 12.5, "unit": "V"}
